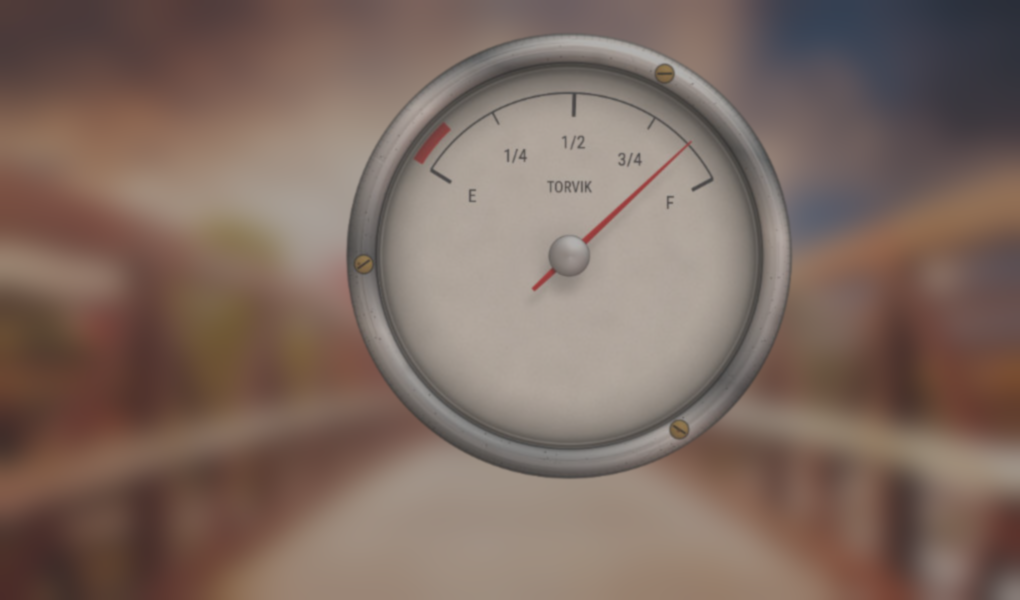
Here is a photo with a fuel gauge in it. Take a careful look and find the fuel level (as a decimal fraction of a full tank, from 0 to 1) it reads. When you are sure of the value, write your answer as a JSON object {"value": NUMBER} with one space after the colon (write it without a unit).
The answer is {"value": 0.875}
